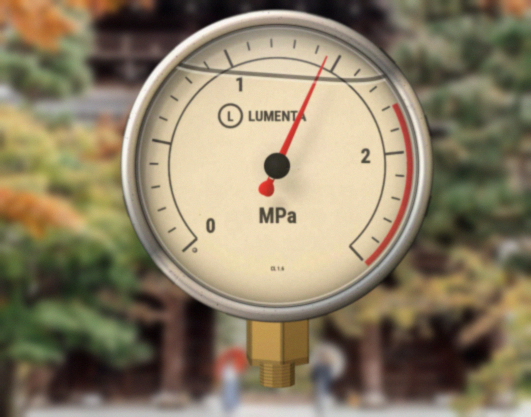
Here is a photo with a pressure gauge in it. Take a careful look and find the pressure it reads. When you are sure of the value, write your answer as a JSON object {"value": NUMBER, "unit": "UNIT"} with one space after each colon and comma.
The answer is {"value": 1.45, "unit": "MPa"}
